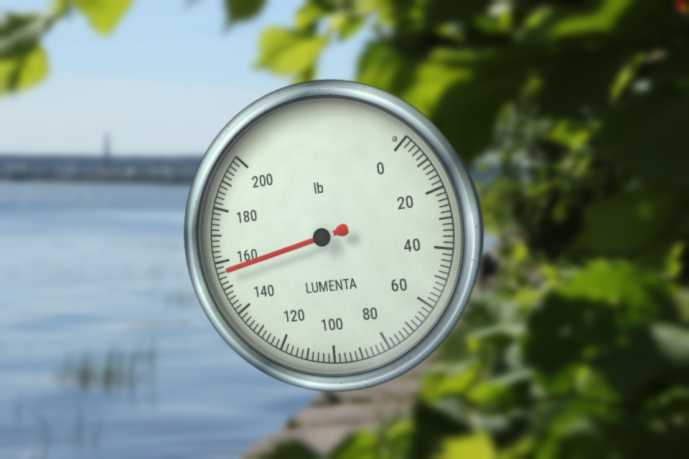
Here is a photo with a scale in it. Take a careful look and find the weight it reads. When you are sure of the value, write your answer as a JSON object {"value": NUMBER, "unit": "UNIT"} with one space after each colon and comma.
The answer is {"value": 156, "unit": "lb"}
